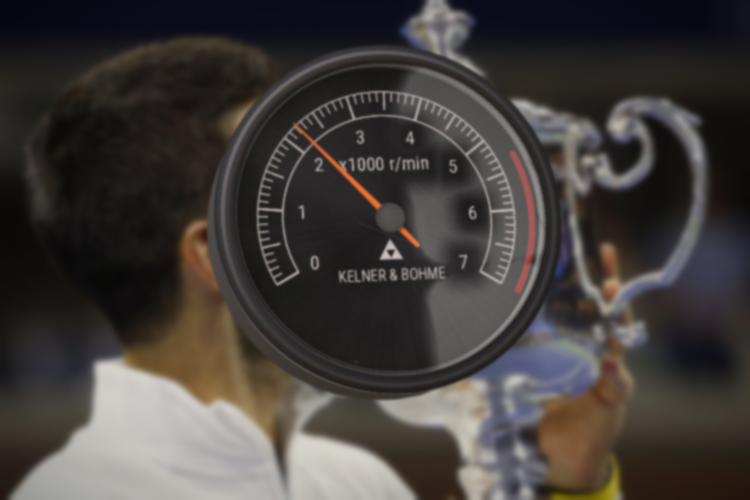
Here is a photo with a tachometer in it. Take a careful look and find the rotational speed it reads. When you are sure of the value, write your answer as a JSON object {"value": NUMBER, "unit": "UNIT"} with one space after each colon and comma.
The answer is {"value": 2200, "unit": "rpm"}
